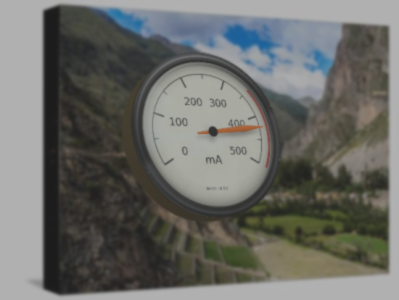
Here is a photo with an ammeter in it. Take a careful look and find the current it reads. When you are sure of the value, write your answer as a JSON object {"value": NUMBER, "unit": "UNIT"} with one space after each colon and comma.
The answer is {"value": 425, "unit": "mA"}
